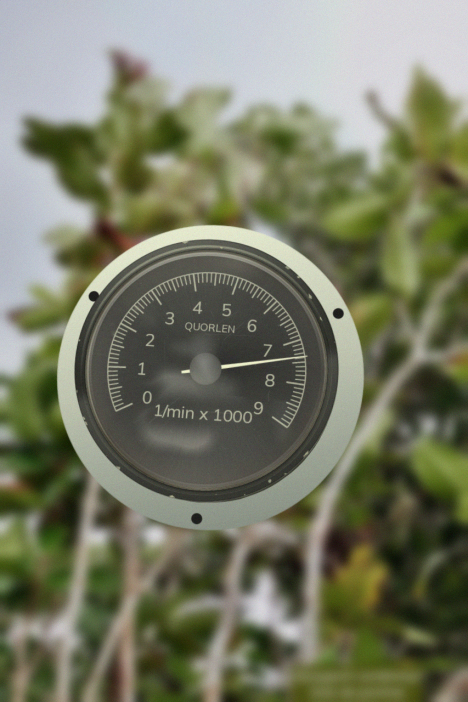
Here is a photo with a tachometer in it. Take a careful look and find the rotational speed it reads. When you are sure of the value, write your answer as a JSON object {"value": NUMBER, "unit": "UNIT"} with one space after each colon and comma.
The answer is {"value": 7400, "unit": "rpm"}
